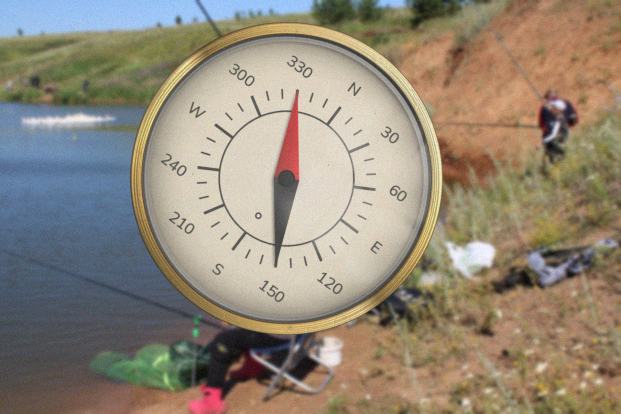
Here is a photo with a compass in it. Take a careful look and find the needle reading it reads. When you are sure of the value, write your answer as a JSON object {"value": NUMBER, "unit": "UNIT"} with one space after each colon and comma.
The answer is {"value": 330, "unit": "°"}
